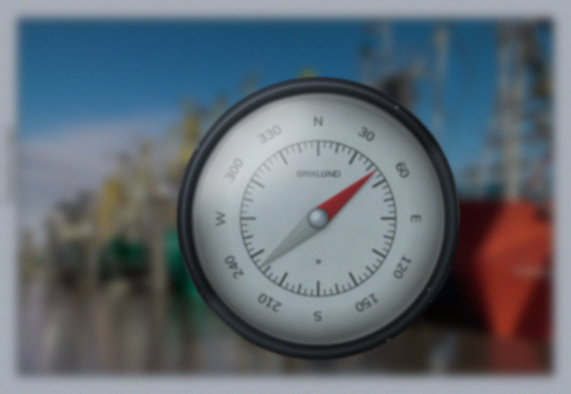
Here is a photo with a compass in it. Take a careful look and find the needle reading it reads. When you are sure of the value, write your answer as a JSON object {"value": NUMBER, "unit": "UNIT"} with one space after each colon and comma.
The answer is {"value": 50, "unit": "°"}
